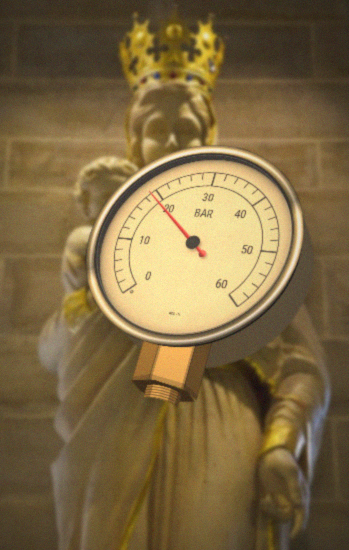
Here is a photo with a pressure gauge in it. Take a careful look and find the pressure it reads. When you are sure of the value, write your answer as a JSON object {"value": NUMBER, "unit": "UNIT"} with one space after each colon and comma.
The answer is {"value": 19, "unit": "bar"}
